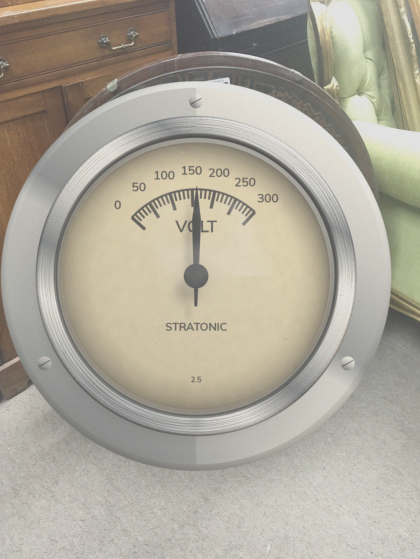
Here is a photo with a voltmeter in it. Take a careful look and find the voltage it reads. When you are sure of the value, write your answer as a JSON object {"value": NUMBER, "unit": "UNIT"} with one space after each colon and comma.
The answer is {"value": 160, "unit": "V"}
